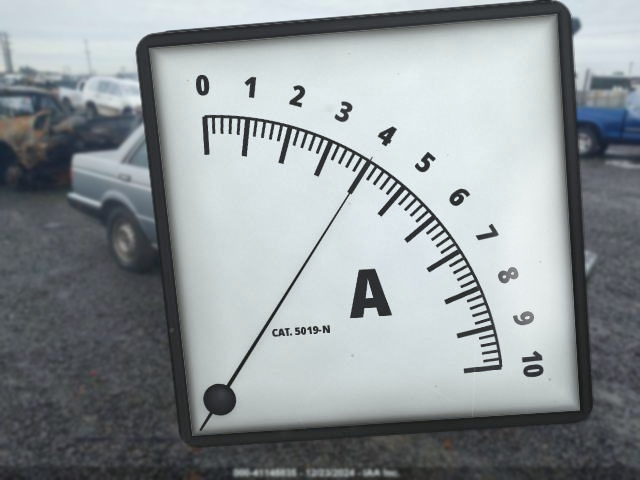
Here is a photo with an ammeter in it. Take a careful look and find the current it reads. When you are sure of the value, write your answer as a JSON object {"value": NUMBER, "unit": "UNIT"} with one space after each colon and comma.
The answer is {"value": 4, "unit": "A"}
